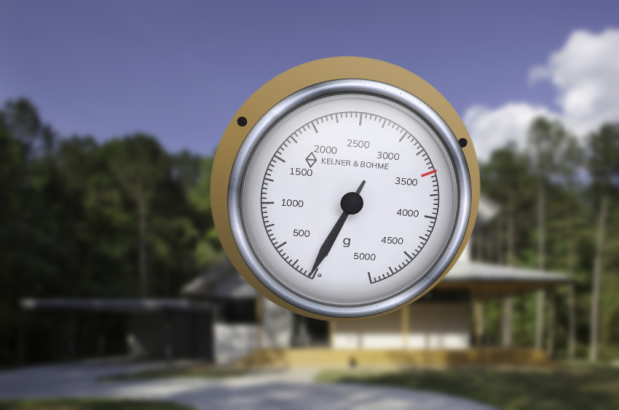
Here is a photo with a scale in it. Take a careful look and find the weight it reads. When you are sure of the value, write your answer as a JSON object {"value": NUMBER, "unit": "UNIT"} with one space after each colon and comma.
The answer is {"value": 50, "unit": "g"}
